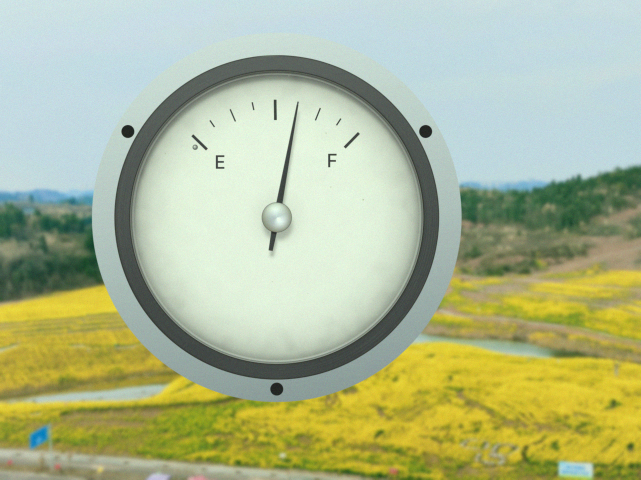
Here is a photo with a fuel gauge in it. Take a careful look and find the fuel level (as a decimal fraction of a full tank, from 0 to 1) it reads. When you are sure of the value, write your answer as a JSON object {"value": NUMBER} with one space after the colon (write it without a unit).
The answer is {"value": 0.625}
